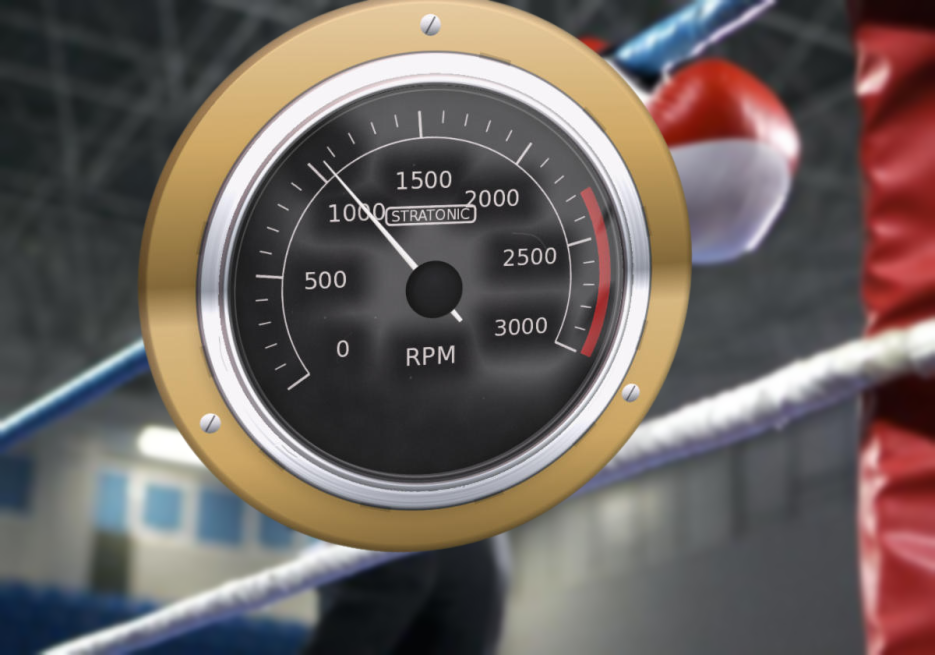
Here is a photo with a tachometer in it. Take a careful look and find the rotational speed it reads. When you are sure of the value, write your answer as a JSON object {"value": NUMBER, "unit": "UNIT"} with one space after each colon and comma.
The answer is {"value": 1050, "unit": "rpm"}
